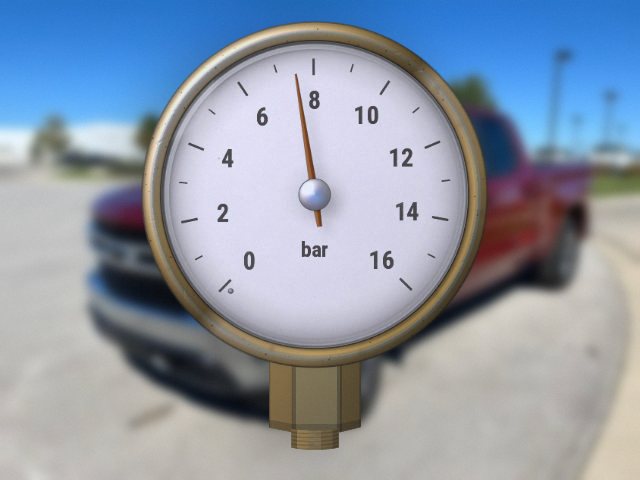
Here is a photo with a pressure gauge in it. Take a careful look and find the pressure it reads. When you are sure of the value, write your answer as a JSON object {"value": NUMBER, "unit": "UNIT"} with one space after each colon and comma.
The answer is {"value": 7.5, "unit": "bar"}
